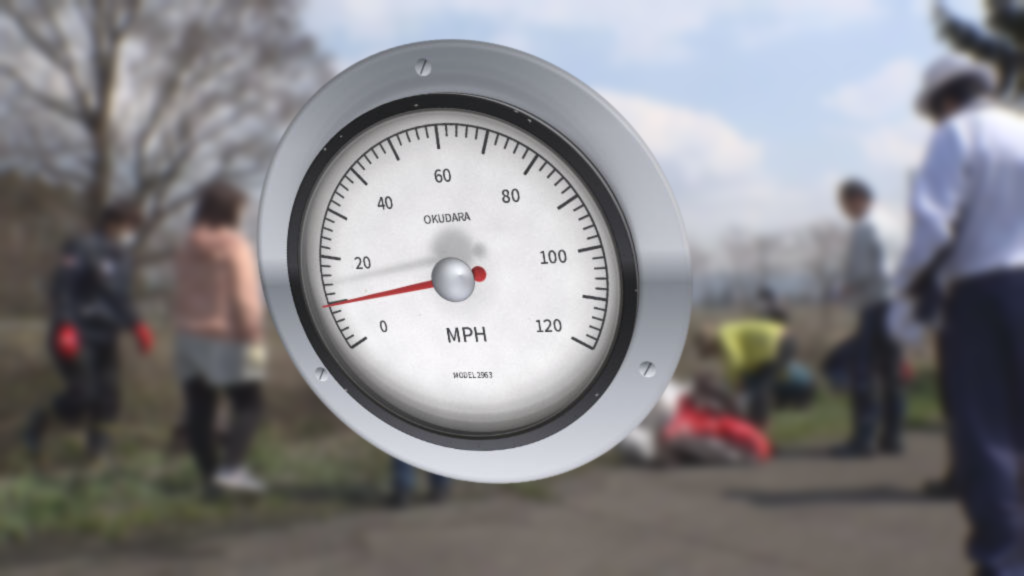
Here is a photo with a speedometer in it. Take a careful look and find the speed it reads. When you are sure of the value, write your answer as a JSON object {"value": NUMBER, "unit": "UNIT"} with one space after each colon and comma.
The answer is {"value": 10, "unit": "mph"}
